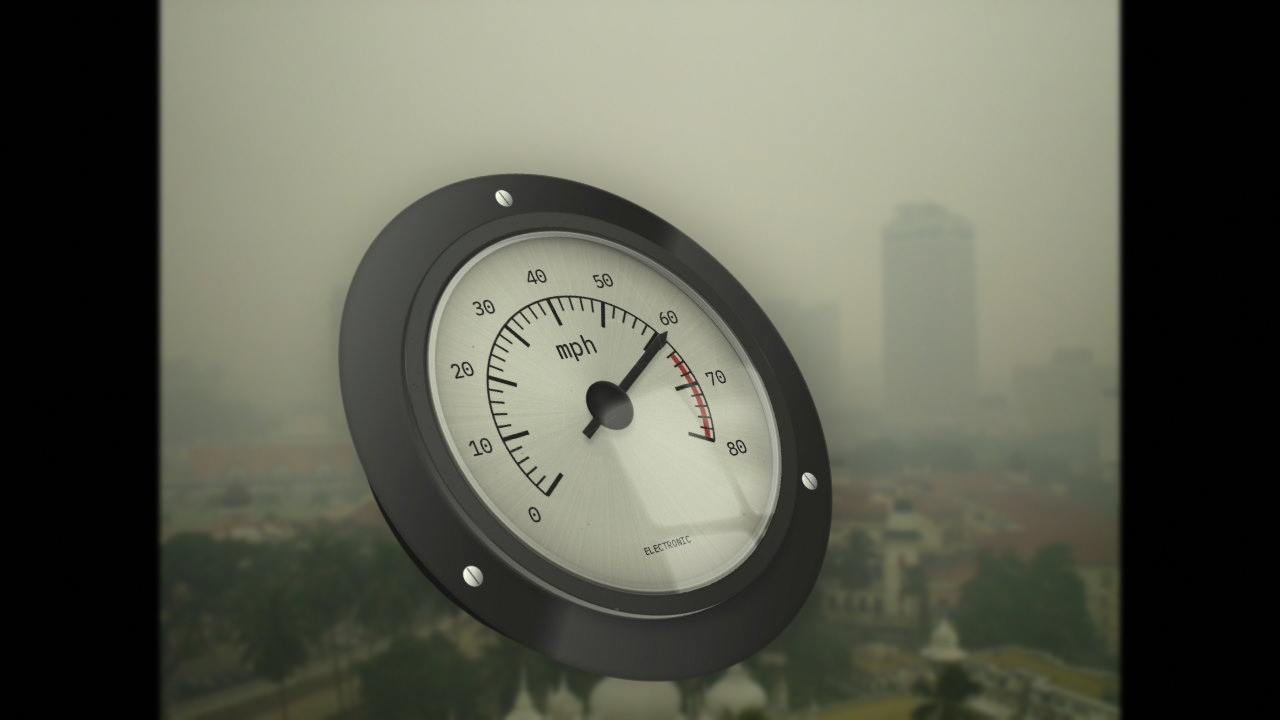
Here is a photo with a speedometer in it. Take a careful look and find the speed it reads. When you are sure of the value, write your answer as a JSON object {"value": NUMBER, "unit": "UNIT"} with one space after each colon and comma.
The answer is {"value": 61, "unit": "mph"}
